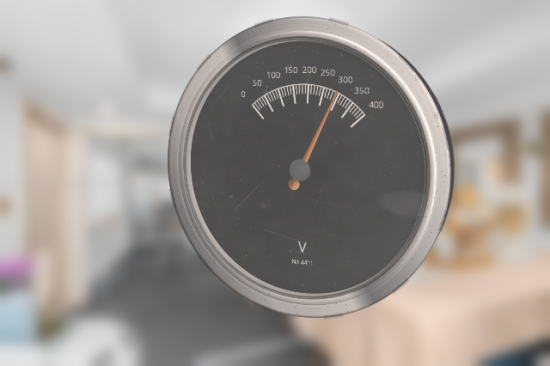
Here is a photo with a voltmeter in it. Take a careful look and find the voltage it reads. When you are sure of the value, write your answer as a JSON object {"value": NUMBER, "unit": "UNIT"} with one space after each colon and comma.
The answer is {"value": 300, "unit": "V"}
